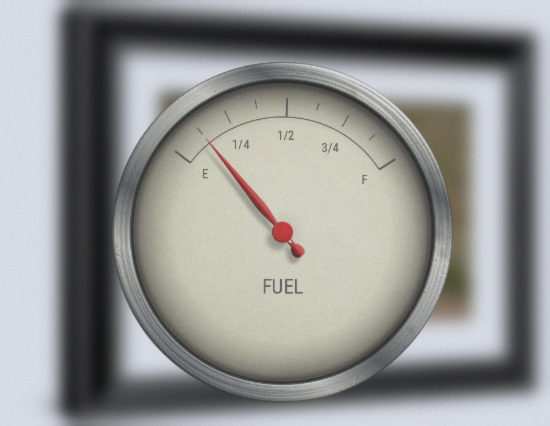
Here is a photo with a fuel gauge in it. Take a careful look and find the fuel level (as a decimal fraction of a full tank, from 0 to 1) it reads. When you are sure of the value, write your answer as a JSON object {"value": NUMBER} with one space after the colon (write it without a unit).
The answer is {"value": 0.125}
